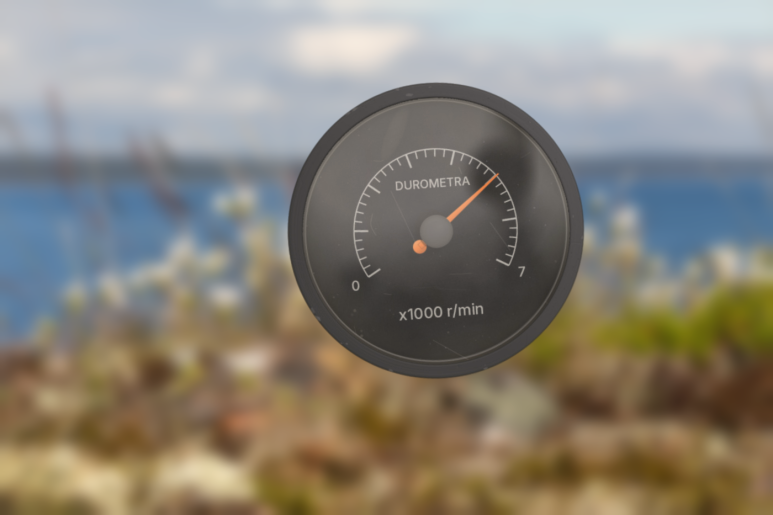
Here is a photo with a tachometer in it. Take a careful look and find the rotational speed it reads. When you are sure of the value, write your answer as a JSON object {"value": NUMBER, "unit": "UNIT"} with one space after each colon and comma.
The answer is {"value": 5000, "unit": "rpm"}
